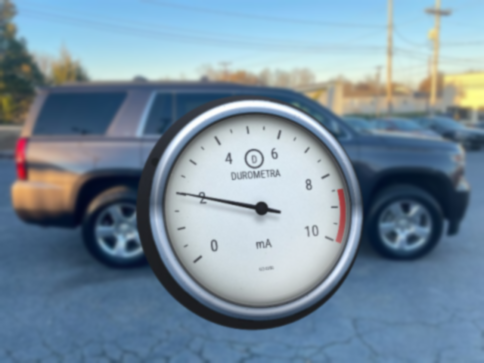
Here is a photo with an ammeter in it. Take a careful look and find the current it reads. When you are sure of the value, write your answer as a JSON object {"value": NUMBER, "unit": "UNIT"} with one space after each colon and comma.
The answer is {"value": 2, "unit": "mA"}
